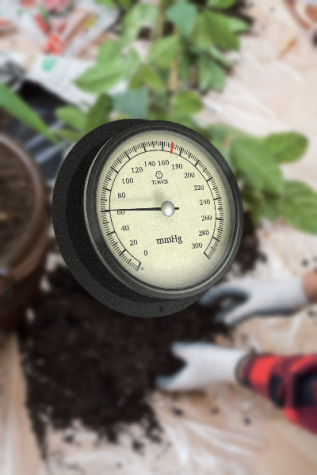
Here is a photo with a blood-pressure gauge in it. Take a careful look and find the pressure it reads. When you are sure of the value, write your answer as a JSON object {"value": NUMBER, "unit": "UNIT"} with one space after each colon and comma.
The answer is {"value": 60, "unit": "mmHg"}
